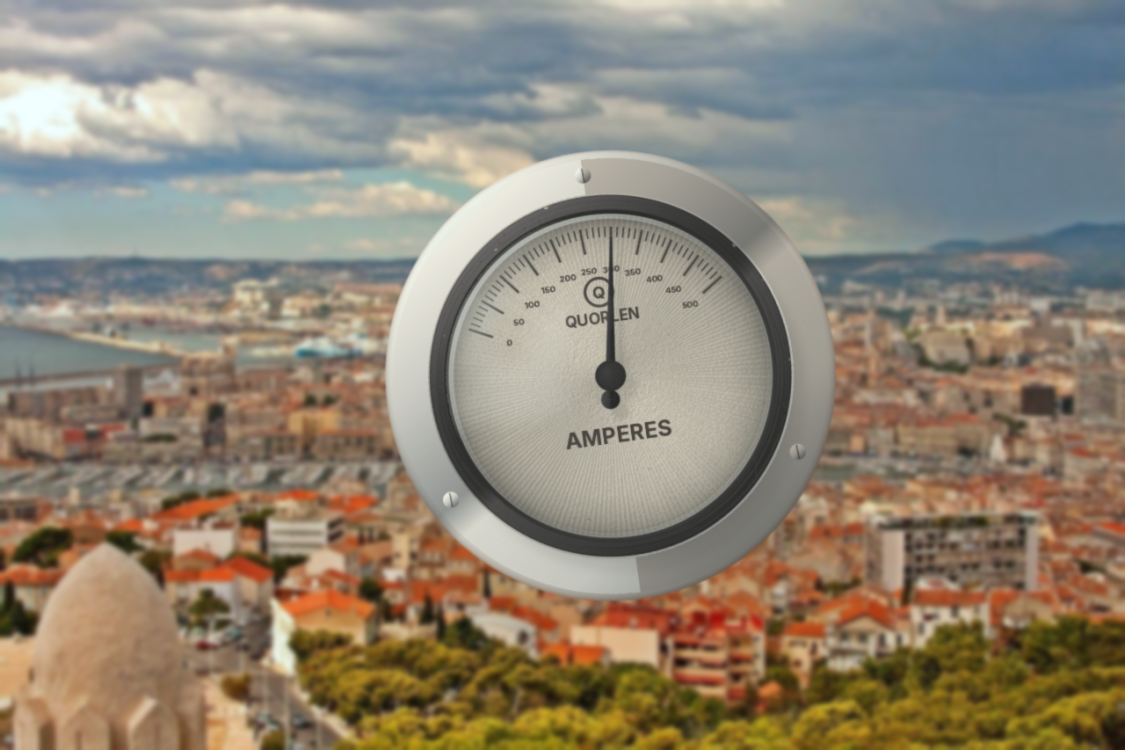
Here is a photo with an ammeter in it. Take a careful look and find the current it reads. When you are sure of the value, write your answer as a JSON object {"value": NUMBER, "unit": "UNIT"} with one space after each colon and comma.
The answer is {"value": 300, "unit": "A"}
